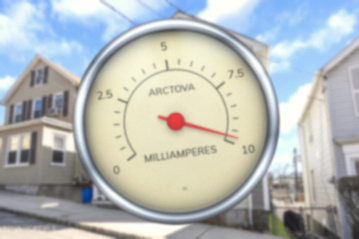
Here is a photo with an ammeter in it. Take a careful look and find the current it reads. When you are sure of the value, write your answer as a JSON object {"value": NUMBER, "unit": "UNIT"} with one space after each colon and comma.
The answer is {"value": 9.75, "unit": "mA"}
